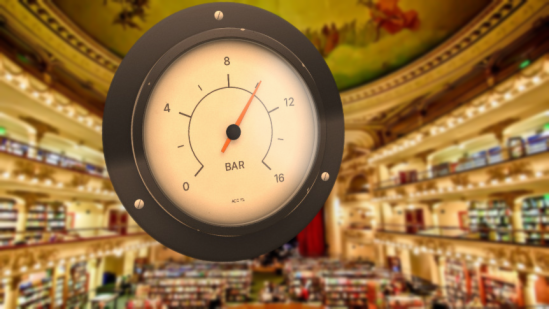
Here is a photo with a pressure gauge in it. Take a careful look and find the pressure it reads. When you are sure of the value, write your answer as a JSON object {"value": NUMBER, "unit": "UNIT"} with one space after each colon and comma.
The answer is {"value": 10, "unit": "bar"}
